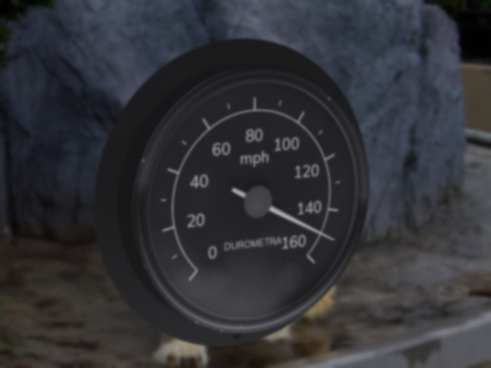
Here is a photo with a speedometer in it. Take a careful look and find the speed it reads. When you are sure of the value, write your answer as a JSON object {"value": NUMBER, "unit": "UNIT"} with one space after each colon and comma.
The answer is {"value": 150, "unit": "mph"}
